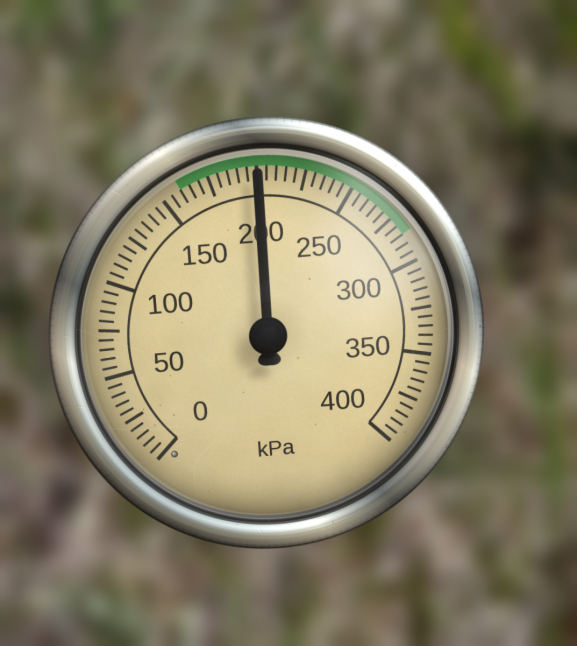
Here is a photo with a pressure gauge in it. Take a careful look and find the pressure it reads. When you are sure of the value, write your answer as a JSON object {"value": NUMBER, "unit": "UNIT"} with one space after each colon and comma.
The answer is {"value": 200, "unit": "kPa"}
